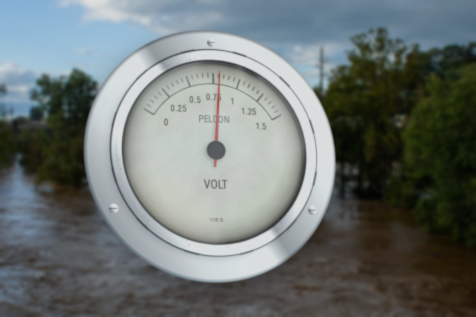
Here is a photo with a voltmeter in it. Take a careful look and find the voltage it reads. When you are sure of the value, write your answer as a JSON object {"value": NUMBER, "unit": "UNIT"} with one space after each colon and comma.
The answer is {"value": 0.8, "unit": "V"}
